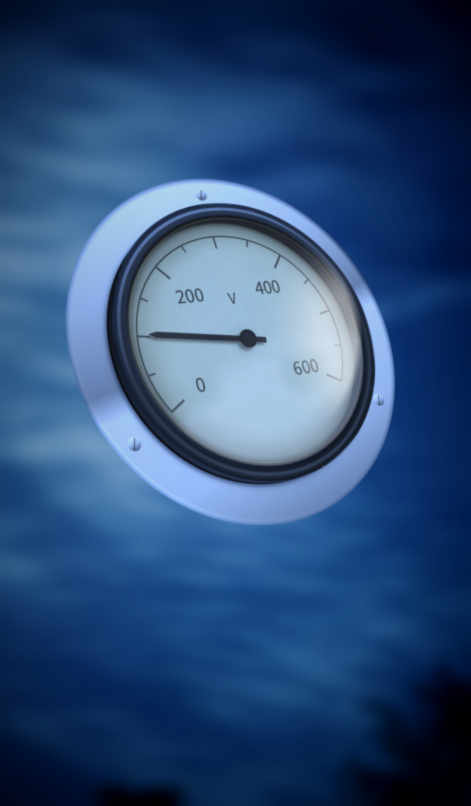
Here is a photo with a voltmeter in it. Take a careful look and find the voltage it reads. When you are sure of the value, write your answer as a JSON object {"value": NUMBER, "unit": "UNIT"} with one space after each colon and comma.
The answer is {"value": 100, "unit": "V"}
